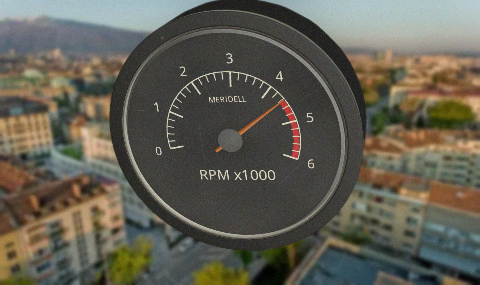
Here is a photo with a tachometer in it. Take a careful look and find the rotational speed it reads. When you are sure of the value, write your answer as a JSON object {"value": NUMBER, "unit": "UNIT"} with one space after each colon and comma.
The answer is {"value": 4400, "unit": "rpm"}
